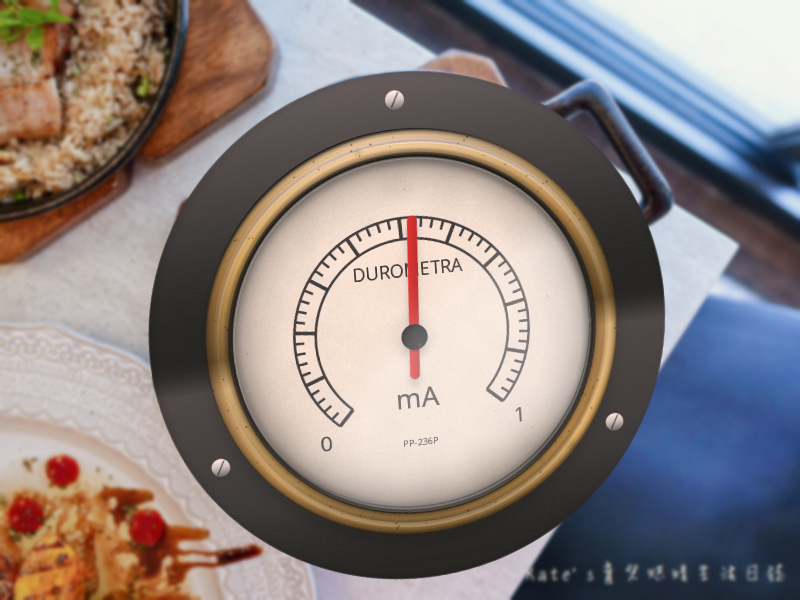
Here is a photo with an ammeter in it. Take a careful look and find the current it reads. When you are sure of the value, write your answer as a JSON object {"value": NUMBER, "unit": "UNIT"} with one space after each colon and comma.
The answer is {"value": 0.52, "unit": "mA"}
